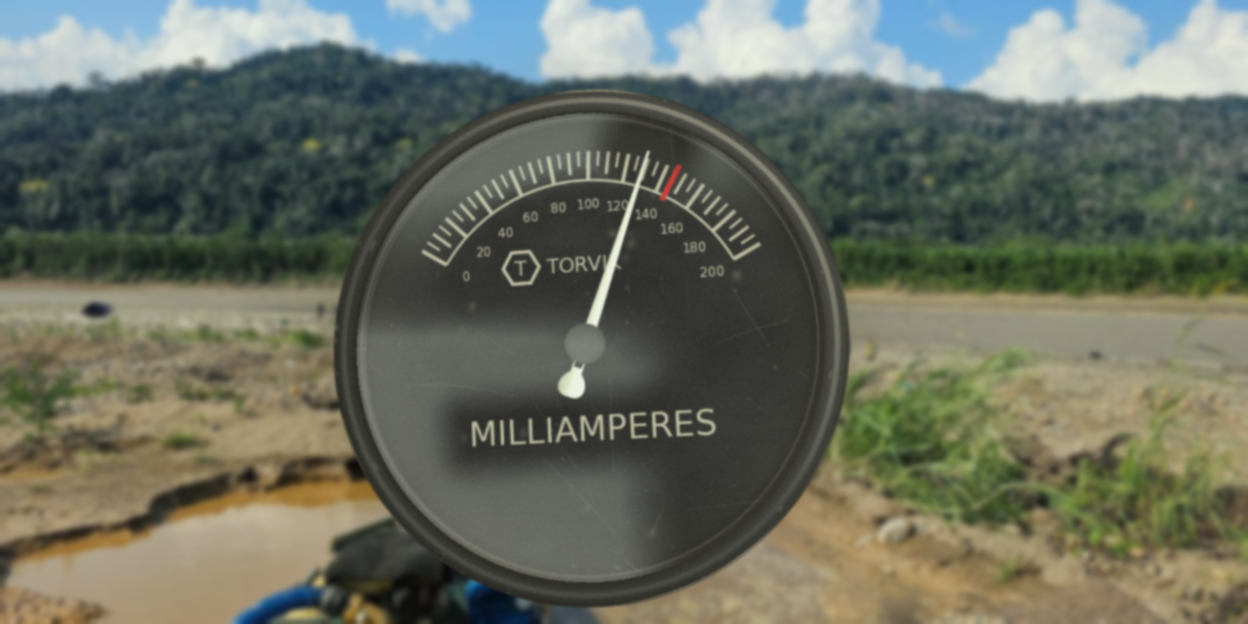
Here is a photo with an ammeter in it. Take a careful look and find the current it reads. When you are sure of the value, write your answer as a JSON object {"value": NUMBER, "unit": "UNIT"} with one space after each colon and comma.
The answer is {"value": 130, "unit": "mA"}
